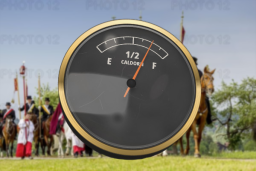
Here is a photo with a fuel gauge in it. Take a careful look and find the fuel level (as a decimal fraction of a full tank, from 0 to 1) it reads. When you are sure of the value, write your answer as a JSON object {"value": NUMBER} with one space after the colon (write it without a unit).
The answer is {"value": 0.75}
